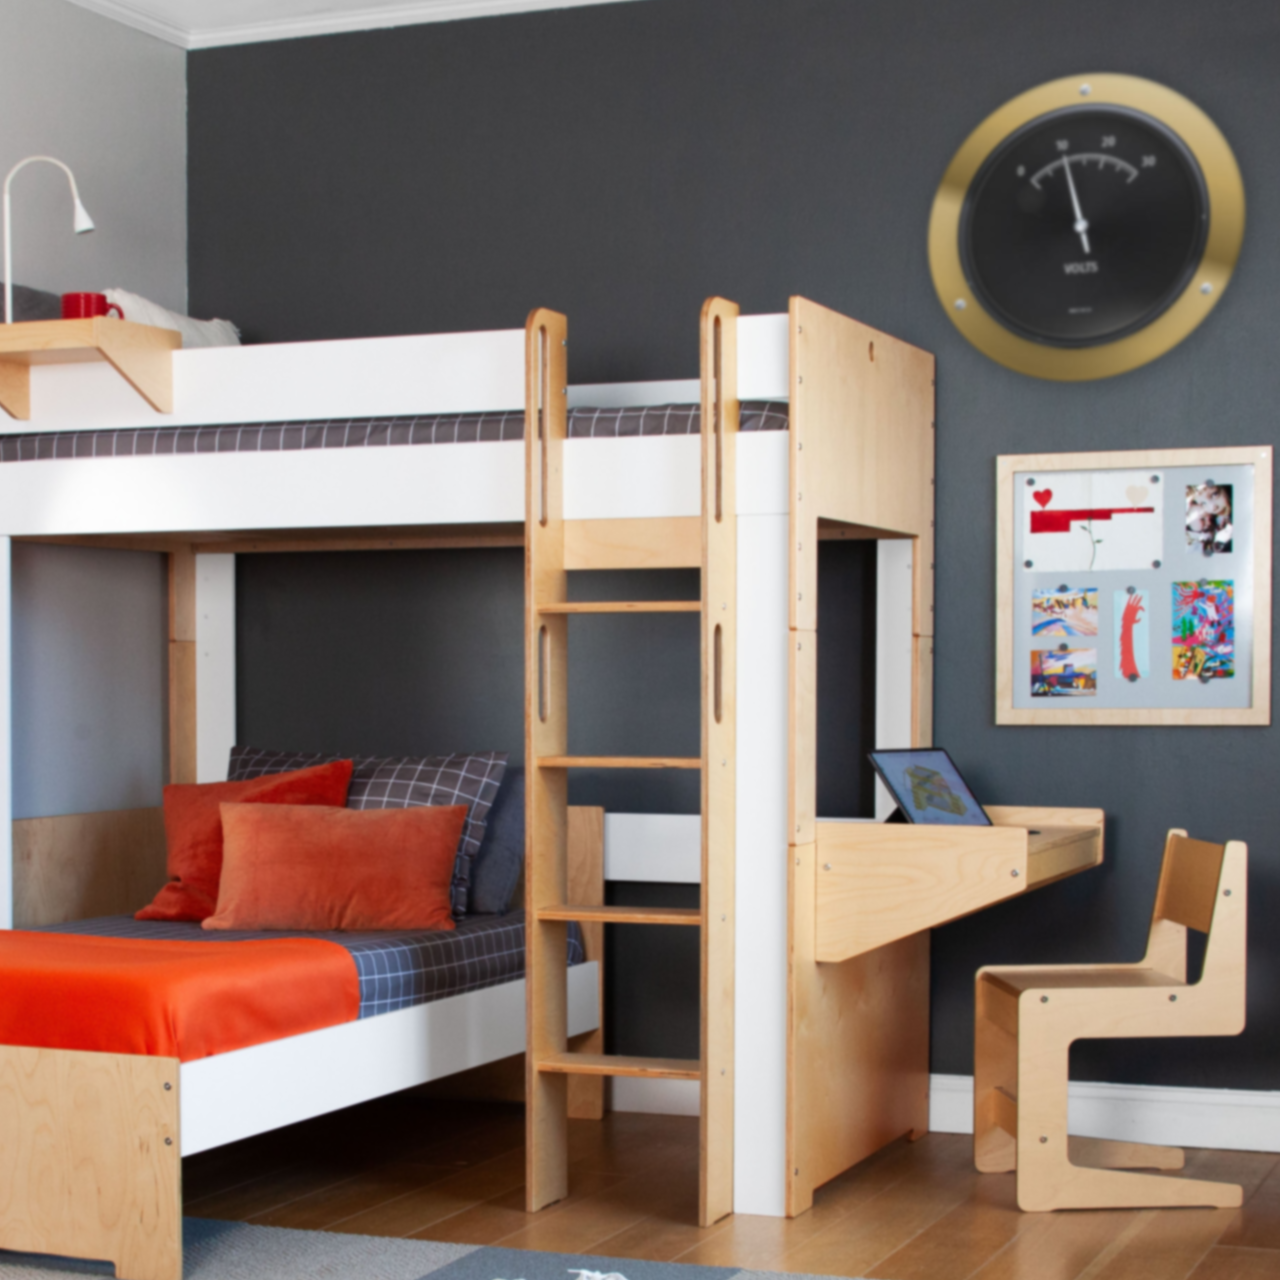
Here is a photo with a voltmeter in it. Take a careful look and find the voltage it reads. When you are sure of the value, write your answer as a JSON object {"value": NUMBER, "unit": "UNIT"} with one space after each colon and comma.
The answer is {"value": 10, "unit": "V"}
